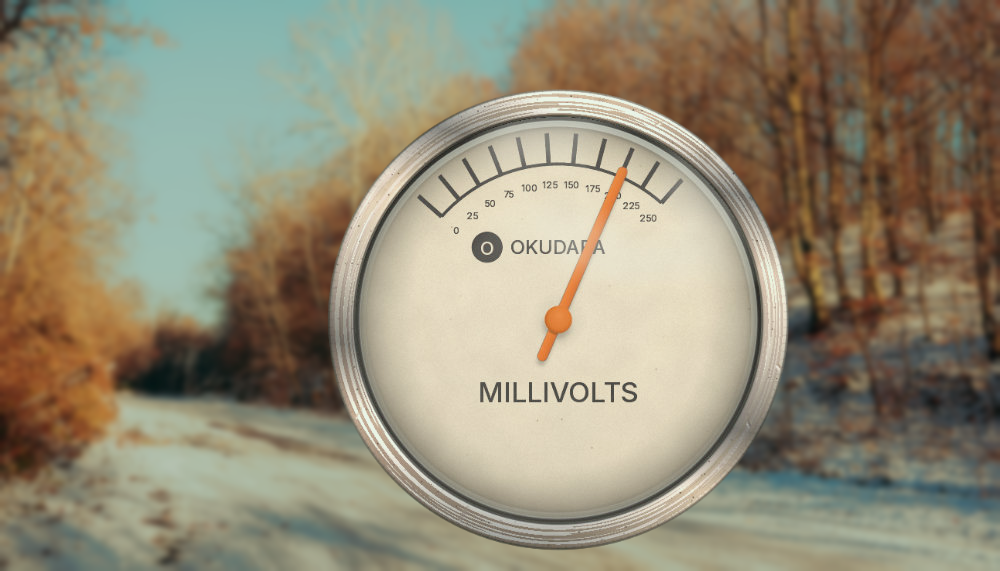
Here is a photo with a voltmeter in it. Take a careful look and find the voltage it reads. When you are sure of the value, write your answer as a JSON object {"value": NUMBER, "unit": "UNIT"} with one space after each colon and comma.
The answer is {"value": 200, "unit": "mV"}
